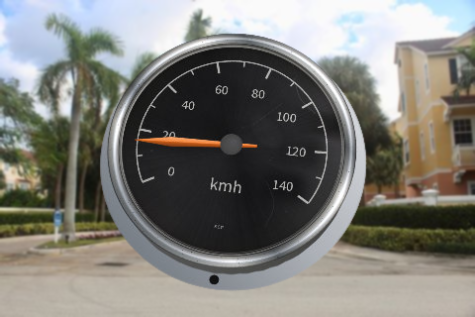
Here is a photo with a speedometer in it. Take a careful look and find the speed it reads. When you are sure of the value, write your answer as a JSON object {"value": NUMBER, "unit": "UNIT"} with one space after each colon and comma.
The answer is {"value": 15, "unit": "km/h"}
